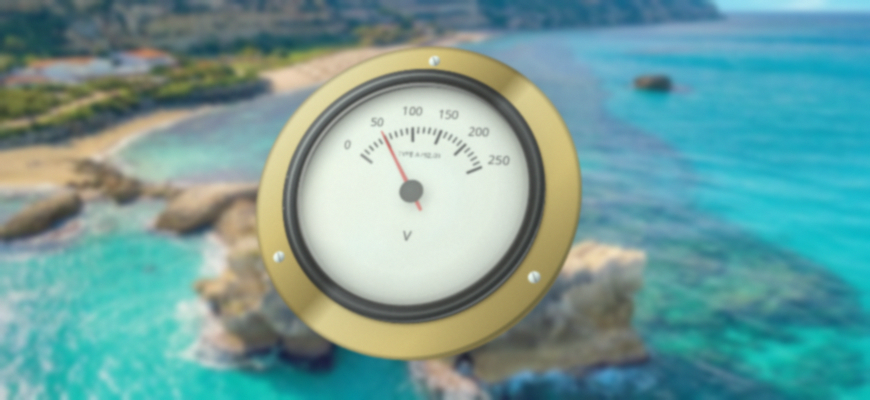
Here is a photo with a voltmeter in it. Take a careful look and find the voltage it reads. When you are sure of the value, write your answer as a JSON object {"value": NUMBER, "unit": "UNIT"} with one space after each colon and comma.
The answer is {"value": 50, "unit": "V"}
